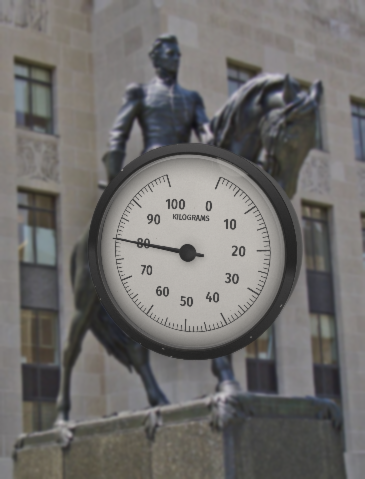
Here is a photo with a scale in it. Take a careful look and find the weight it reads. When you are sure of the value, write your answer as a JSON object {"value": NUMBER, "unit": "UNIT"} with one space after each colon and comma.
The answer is {"value": 80, "unit": "kg"}
